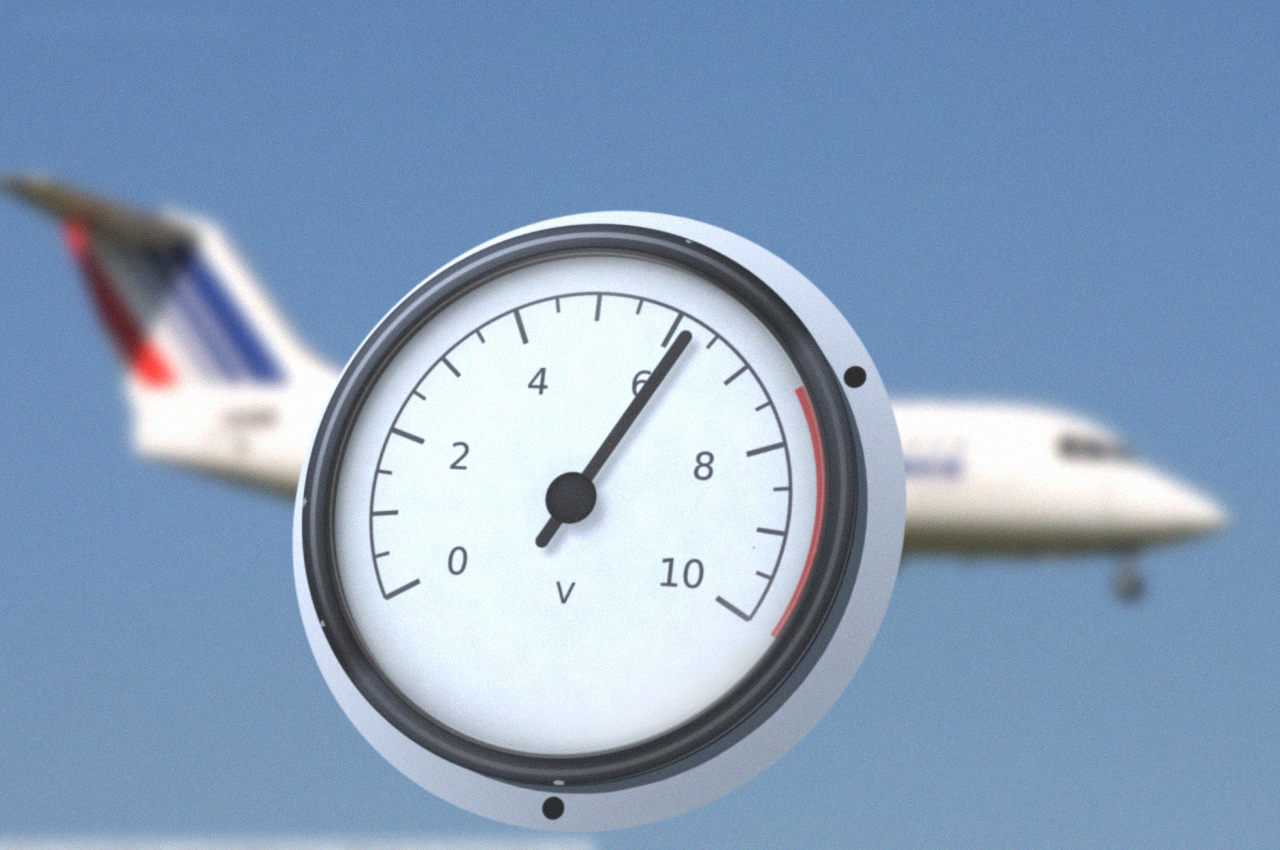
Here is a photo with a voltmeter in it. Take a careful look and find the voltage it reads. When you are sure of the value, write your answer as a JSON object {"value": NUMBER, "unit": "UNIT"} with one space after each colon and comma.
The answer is {"value": 6.25, "unit": "V"}
